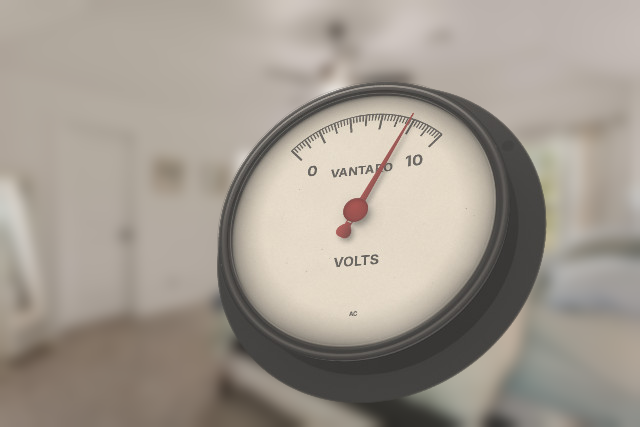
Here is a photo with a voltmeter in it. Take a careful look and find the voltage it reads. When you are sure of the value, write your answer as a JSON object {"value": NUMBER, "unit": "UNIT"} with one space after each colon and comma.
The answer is {"value": 8, "unit": "V"}
